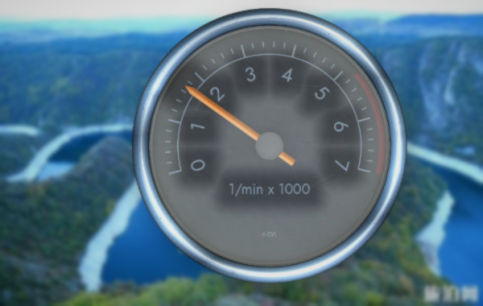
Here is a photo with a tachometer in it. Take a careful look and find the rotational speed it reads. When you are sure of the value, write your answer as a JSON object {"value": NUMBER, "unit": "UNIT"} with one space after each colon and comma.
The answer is {"value": 1700, "unit": "rpm"}
